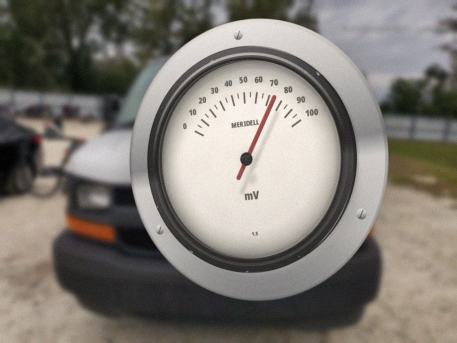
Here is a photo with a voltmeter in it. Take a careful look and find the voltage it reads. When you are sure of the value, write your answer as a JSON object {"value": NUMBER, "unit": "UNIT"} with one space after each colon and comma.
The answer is {"value": 75, "unit": "mV"}
